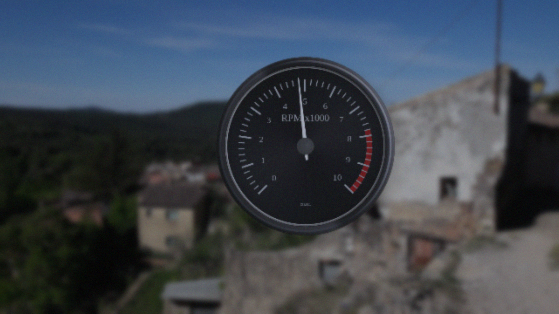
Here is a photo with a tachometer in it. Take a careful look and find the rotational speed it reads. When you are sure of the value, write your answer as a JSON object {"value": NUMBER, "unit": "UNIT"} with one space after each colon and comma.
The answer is {"value": 4800, "unit": "rpm"}
